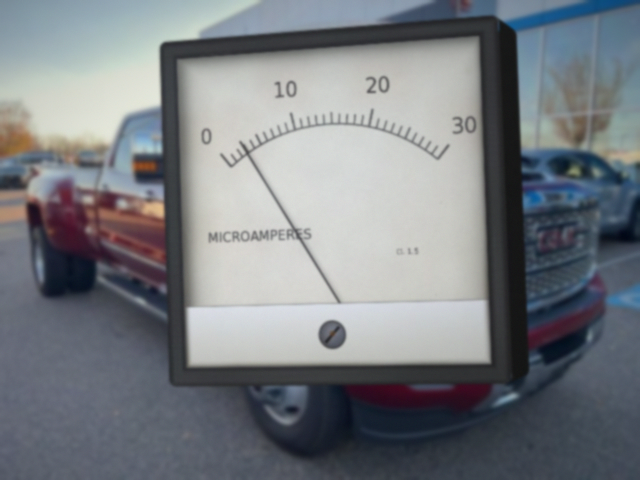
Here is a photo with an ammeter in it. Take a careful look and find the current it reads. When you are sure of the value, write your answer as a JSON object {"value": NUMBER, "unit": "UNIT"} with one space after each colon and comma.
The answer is {"value": 3, "unit": "µA"}
